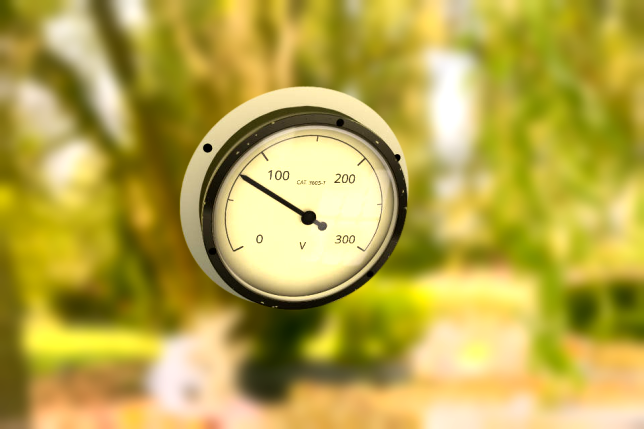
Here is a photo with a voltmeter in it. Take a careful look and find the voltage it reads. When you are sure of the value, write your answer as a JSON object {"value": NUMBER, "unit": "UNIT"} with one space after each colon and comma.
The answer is {"value": 75, "unit": "V"}
